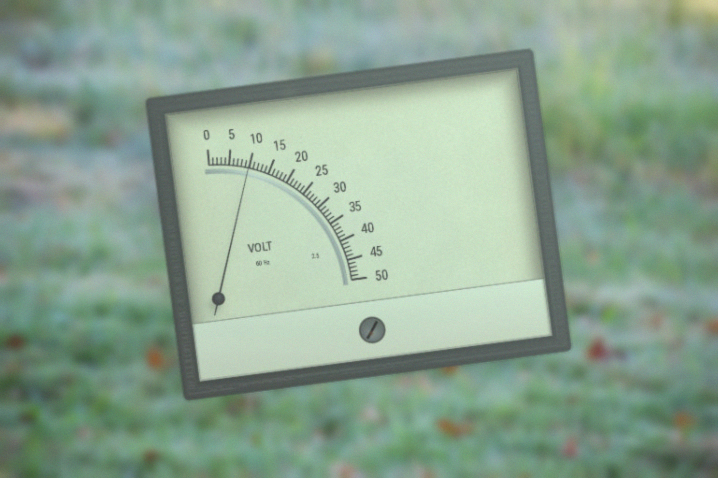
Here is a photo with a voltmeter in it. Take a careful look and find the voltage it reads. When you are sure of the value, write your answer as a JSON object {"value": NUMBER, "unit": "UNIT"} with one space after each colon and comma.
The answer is {"value": 10, "unit": "V"}
